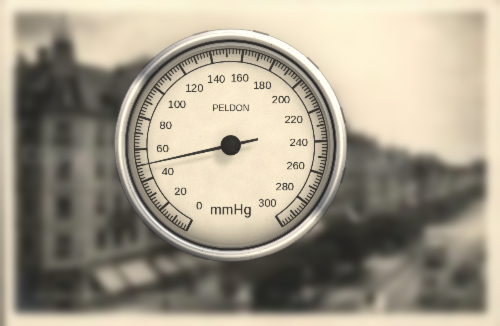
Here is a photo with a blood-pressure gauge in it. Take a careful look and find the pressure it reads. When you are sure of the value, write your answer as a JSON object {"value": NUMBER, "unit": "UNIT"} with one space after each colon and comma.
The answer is {"value": 50, "unit": "mmHg"}
